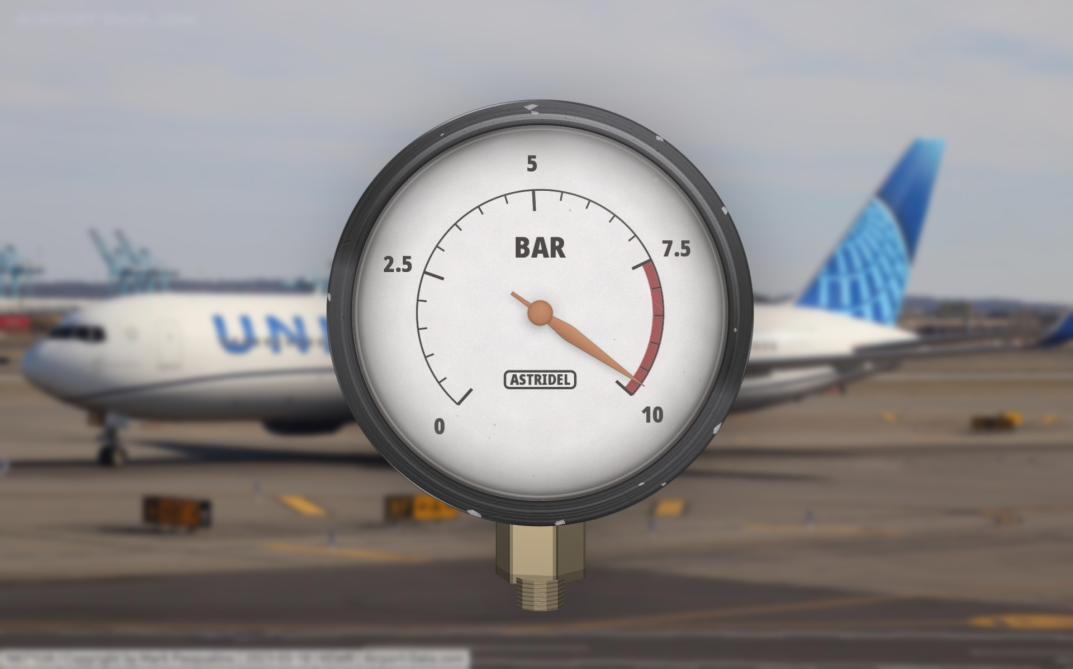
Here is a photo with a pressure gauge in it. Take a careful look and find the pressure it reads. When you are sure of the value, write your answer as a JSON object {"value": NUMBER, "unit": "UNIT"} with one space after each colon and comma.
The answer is {"value": 9.75, "unit": "bar"}
